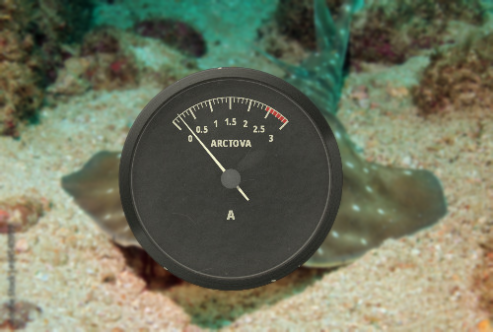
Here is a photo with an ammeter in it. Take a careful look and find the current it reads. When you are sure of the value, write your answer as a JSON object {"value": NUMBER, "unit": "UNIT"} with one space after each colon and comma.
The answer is {"value": 0.2, "unit": "A"}
